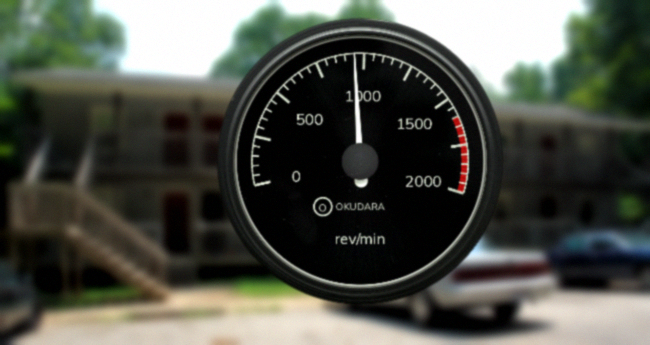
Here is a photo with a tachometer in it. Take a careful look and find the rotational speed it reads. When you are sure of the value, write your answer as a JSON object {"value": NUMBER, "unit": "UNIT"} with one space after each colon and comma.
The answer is {"value": 950, "unit": "rpm"}
